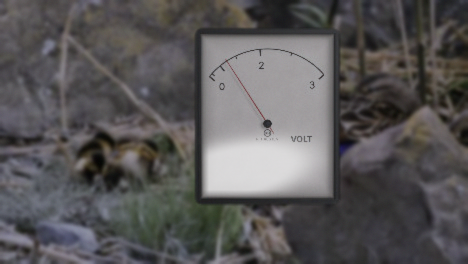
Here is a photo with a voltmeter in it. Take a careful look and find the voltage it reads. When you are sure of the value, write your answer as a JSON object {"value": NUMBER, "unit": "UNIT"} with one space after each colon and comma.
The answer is {"value": 1.25, "unit": "V"}
